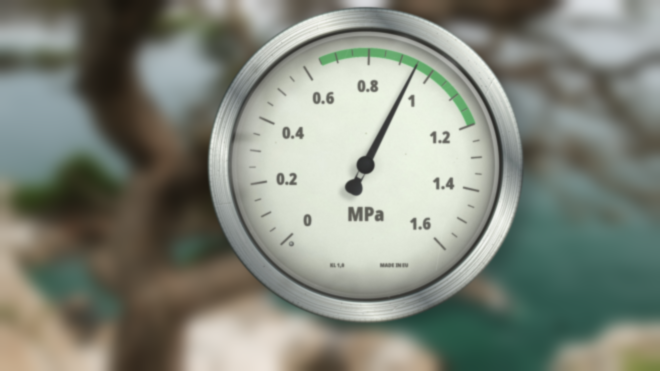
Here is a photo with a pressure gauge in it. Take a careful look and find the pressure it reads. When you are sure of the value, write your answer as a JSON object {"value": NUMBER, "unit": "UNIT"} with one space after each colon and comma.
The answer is {"value": 0.95, "unit": "MPa"}
